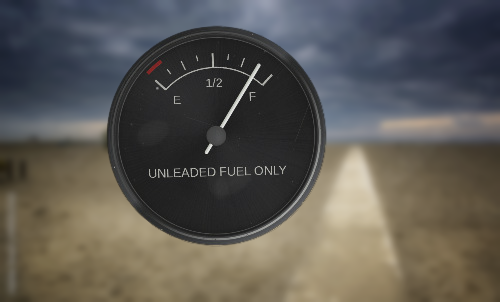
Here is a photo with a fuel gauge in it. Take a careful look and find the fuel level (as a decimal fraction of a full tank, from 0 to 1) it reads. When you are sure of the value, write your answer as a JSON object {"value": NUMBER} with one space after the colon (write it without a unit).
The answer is {"value": 0.875}
